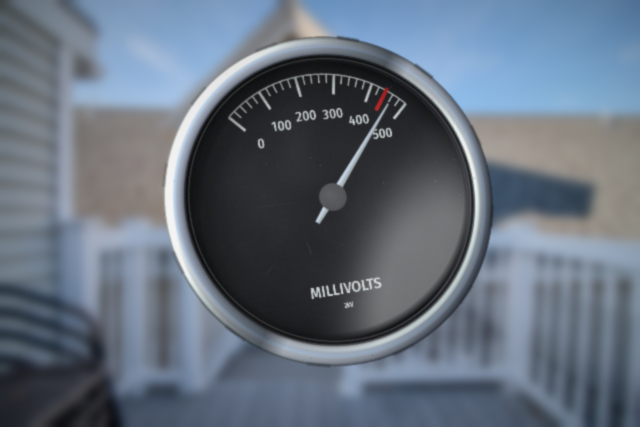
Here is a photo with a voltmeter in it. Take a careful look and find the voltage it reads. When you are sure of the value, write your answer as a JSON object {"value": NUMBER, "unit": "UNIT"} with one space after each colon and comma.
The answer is {"value": 460, "unit": "mV"}
